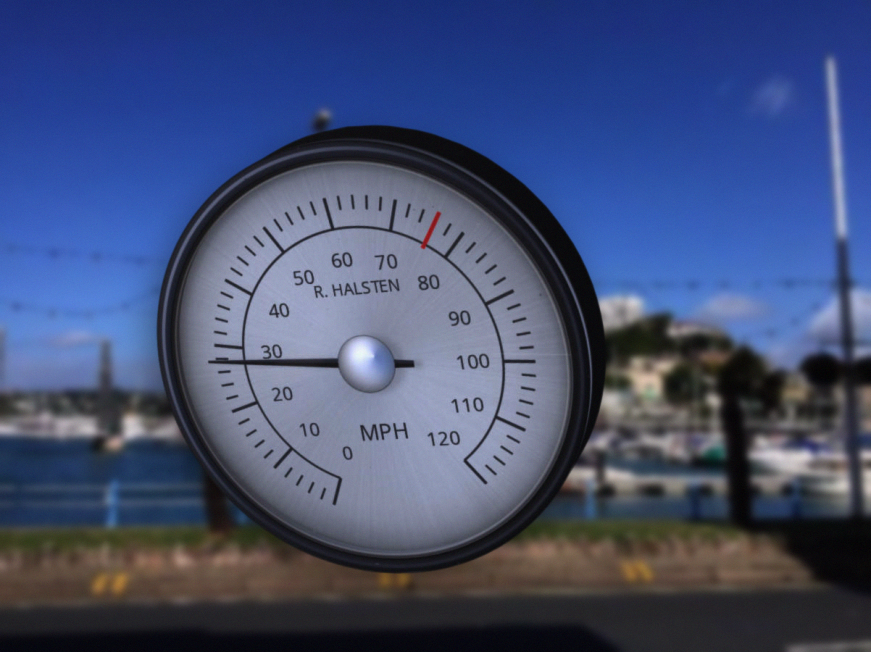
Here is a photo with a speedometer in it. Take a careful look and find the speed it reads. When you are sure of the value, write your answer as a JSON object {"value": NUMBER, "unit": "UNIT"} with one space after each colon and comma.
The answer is {"value": 28, "unit": "mph"}
